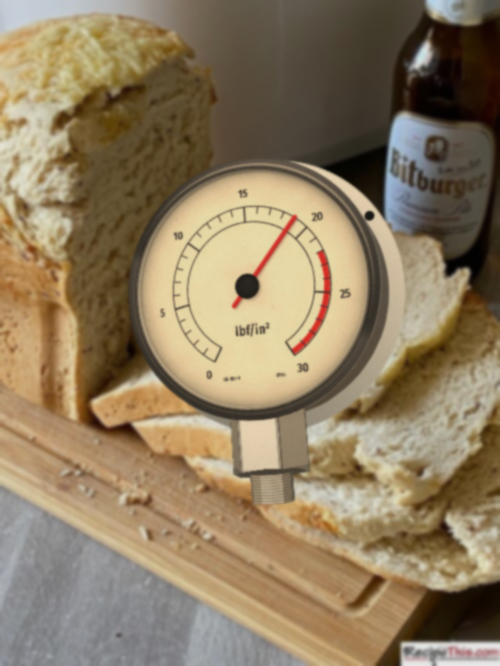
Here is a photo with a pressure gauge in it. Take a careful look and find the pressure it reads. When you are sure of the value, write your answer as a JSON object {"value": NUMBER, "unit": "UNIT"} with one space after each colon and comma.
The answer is {"value": 19, "unit": "psi"}
